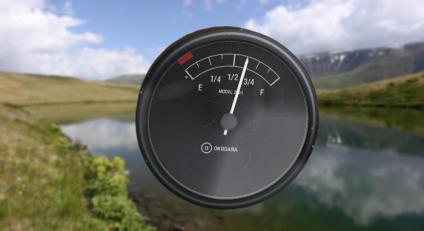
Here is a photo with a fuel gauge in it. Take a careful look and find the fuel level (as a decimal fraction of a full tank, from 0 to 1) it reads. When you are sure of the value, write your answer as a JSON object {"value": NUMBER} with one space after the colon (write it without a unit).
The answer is {"value": 0.625}
